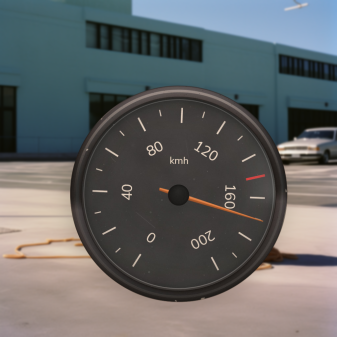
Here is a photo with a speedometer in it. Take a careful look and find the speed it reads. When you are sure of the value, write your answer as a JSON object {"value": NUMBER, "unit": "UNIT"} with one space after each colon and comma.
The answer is {"value": 170, "unit": "km/h"}
